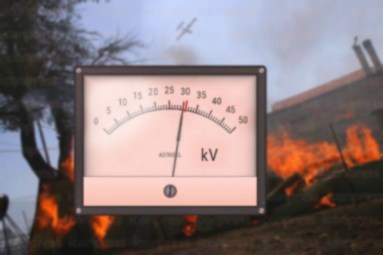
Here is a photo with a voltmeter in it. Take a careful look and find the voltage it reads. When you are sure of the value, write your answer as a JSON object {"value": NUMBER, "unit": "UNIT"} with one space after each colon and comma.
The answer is {"value": 30, "unit": "kV"}
